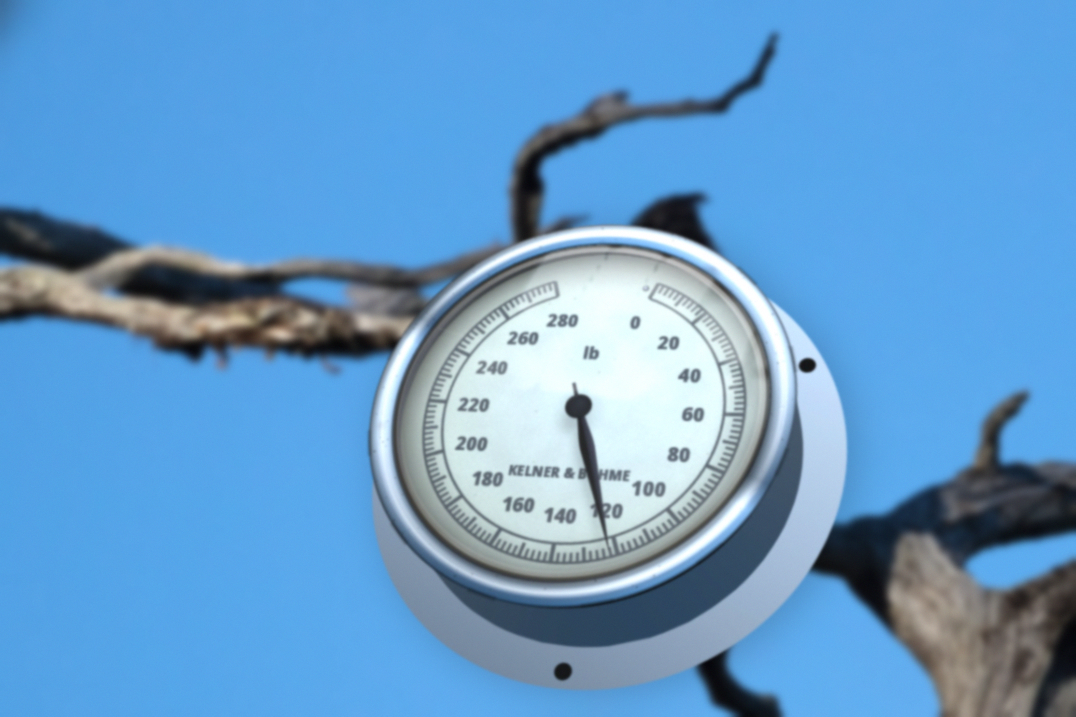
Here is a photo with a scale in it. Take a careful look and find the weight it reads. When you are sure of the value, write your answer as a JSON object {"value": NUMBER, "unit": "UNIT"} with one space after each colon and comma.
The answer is {"value": 122, "unit": "lb"}
